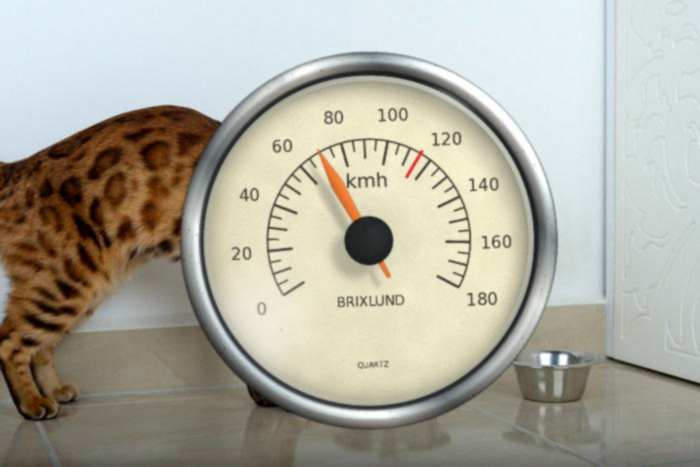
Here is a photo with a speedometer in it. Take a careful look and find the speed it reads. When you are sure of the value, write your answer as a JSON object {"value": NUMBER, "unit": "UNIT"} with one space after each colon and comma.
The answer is {"value": 70, "unit": "km/h"}
